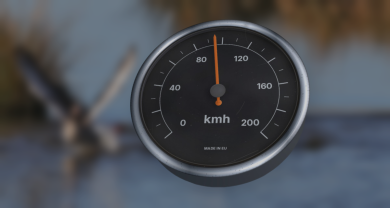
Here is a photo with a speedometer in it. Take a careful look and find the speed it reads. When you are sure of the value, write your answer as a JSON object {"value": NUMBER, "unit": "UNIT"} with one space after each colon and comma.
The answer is {"value": 95, "unit": "km/h"}
